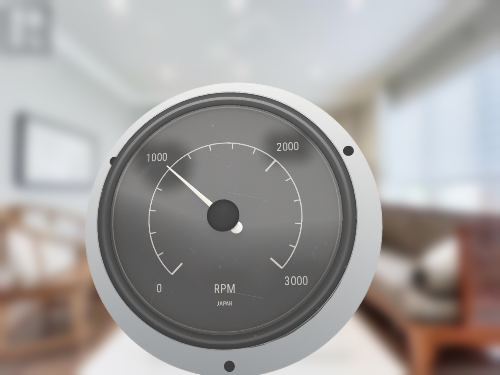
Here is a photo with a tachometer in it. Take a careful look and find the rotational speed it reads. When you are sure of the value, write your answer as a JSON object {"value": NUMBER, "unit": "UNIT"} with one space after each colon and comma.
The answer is {"value": 1000, "unit": "rpm"}
